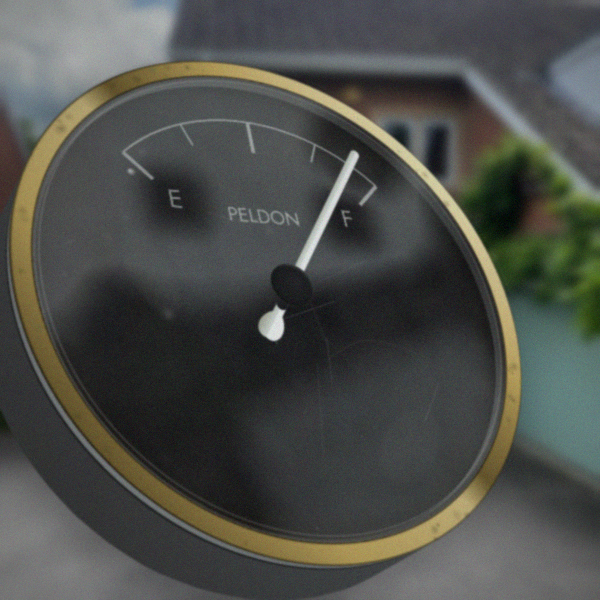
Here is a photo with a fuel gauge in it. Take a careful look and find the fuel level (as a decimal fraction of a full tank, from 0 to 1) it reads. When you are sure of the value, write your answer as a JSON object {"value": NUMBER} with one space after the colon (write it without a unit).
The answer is {"value": 0.875}
